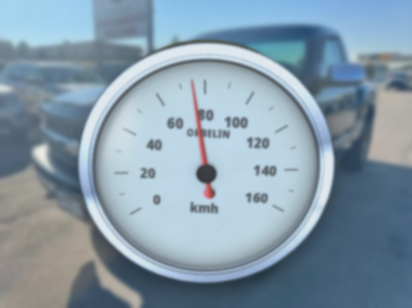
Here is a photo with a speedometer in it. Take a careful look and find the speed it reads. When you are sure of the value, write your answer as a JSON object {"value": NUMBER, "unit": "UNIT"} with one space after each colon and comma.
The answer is {"value": 75, "unit": "km/h"}
